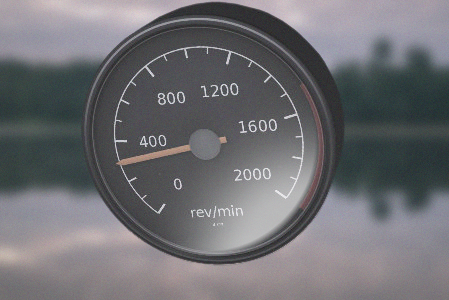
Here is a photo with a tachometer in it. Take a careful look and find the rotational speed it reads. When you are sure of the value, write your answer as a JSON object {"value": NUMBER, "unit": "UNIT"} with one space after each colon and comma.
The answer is {"value": 300, "unit": "rpm"}
